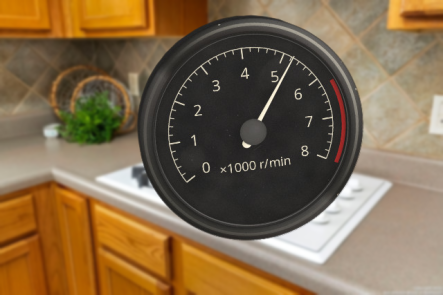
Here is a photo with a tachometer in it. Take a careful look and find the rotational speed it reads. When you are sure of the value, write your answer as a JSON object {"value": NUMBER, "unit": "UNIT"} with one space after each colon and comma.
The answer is {"value": 5200, "unit": "rpm"}
